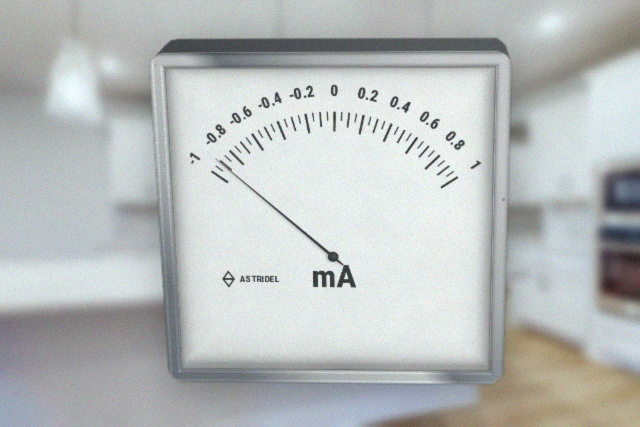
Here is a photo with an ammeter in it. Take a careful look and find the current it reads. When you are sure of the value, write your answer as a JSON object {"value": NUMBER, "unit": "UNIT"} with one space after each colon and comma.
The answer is {"value": -0.9, "unit": "mA"}
